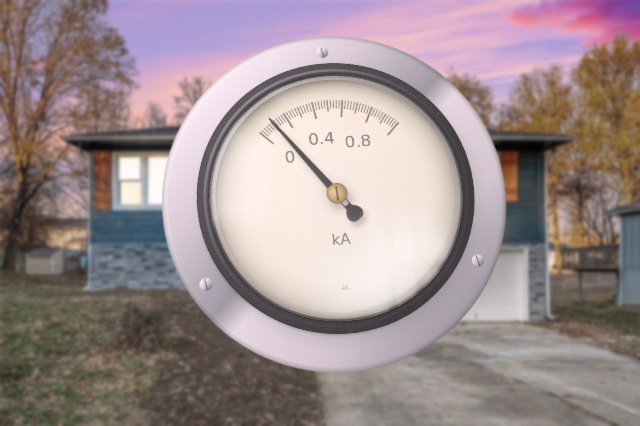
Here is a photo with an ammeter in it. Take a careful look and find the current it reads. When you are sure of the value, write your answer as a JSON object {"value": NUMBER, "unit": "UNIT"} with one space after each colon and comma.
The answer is {"value": 0.1, "unit": "kA"}
